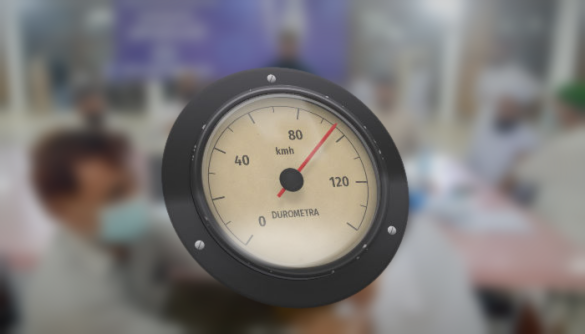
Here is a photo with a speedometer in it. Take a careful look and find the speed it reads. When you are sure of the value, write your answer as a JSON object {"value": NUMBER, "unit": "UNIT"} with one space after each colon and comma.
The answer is {"value": 95, "unit": "km/h"}
